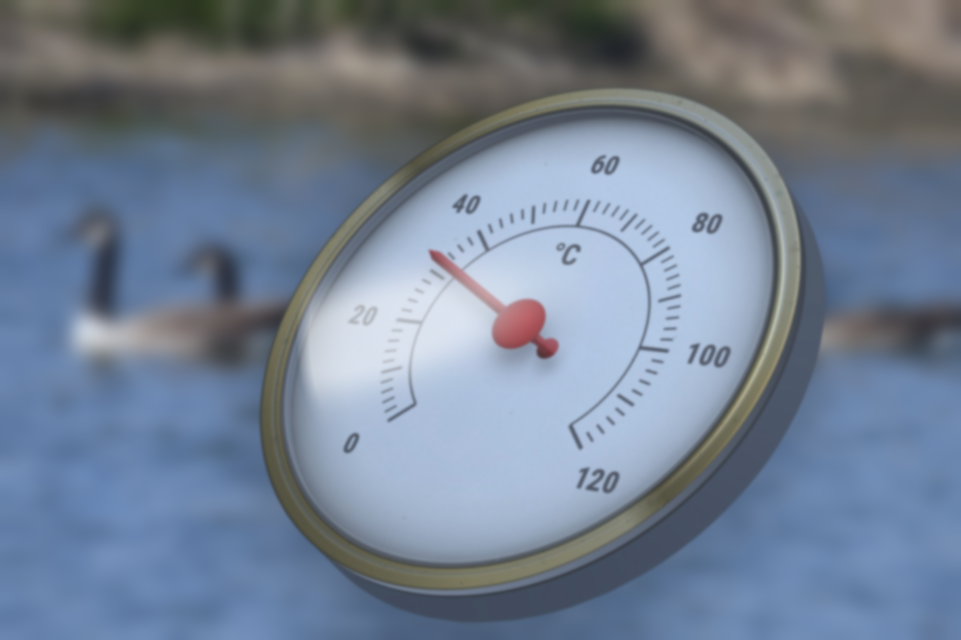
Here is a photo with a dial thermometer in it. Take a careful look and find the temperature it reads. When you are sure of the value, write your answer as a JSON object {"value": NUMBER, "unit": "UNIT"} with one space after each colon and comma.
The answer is {"value": 32, "unit": "°C"}
